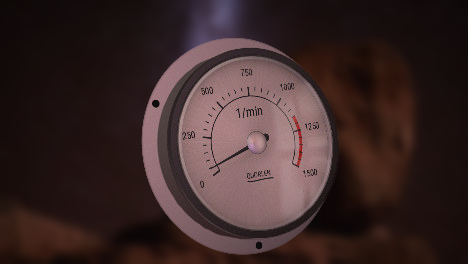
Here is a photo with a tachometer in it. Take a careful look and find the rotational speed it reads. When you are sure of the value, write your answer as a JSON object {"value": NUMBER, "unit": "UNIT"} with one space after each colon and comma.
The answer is {"value": 50, "unit": "rpm"}
